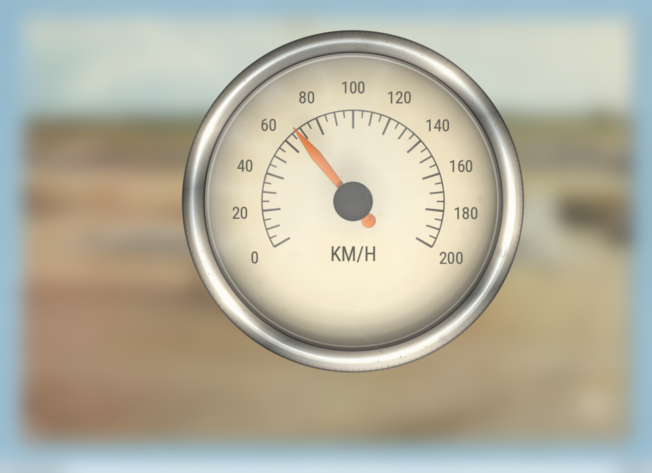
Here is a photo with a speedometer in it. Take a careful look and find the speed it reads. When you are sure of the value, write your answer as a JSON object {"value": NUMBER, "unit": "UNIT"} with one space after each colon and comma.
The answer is {"value": 67.5, "unit": "km/h"}
